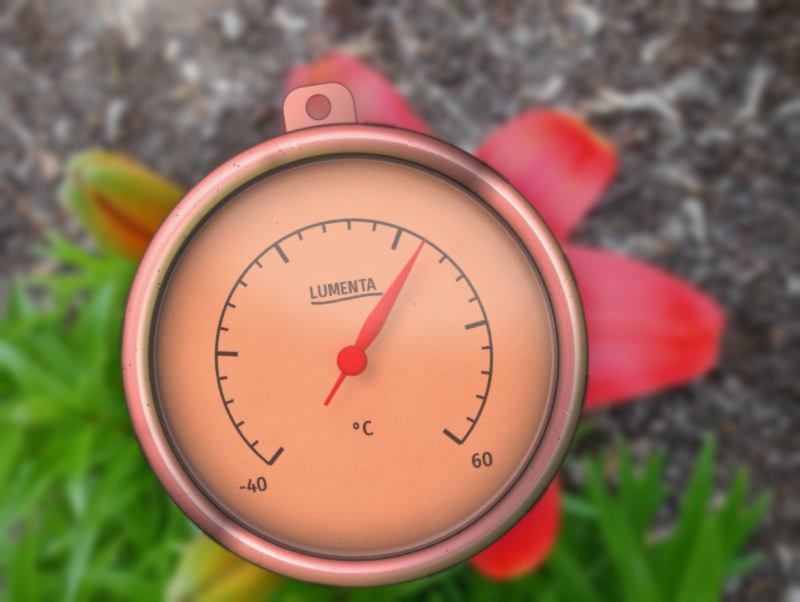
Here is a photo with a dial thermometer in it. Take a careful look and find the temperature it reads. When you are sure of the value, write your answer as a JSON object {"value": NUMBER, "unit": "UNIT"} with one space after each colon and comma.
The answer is {"value": 24, "unit": "°C"}
